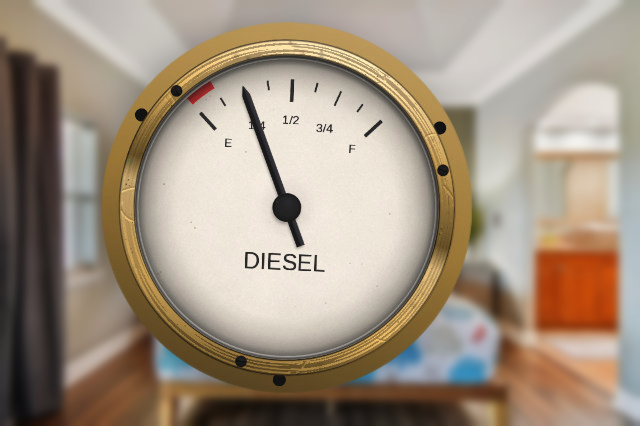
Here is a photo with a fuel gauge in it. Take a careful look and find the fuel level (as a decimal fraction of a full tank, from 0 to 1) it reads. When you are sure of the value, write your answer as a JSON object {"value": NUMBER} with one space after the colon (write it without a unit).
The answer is {"value": 0.25}
